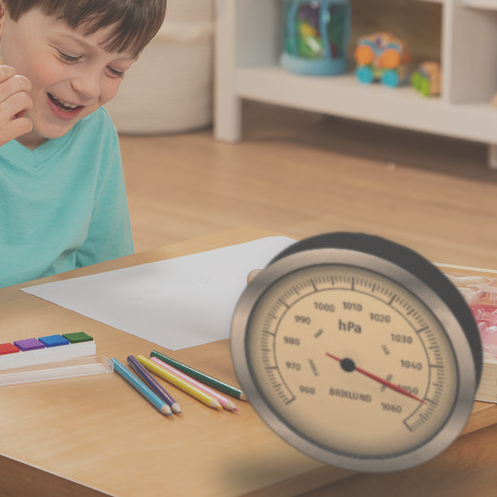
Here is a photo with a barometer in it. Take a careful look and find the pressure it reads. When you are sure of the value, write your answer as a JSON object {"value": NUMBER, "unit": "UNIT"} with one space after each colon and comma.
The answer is {"value": 1050, "unit": "hPa"}
